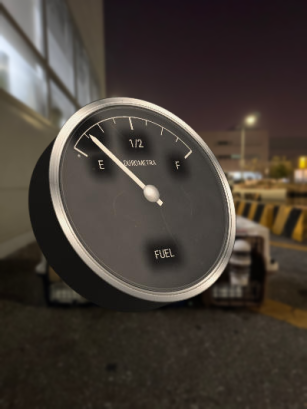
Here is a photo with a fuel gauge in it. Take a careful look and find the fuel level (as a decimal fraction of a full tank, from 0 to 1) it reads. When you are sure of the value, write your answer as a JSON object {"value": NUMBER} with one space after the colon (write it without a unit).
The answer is {"value": 0.125}
